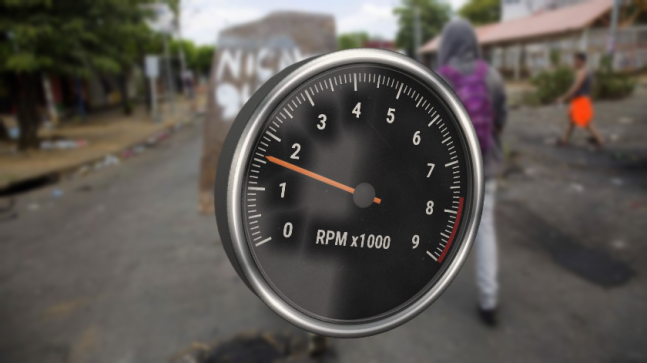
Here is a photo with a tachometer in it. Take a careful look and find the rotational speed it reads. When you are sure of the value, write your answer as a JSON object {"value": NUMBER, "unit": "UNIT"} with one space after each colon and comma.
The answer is {"value": 1600, "unit": "rpm"}
